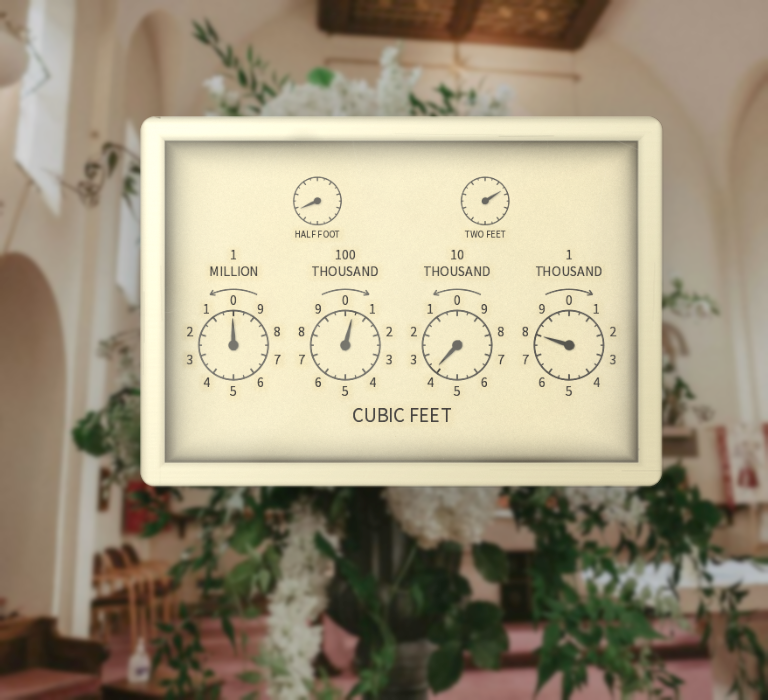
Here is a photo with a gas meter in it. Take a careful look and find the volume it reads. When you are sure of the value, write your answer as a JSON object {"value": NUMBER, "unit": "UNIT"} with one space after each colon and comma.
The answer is {"value": 3800, "unit": "ft³"}
